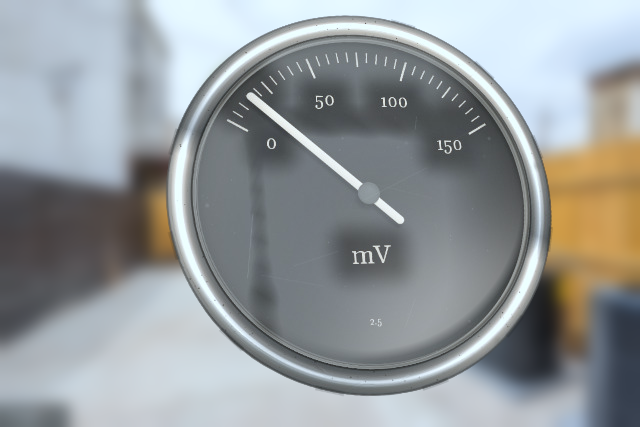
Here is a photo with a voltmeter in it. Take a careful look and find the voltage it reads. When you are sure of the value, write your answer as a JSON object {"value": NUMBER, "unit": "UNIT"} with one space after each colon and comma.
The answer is {"value": 15, "unit": "mV"}
